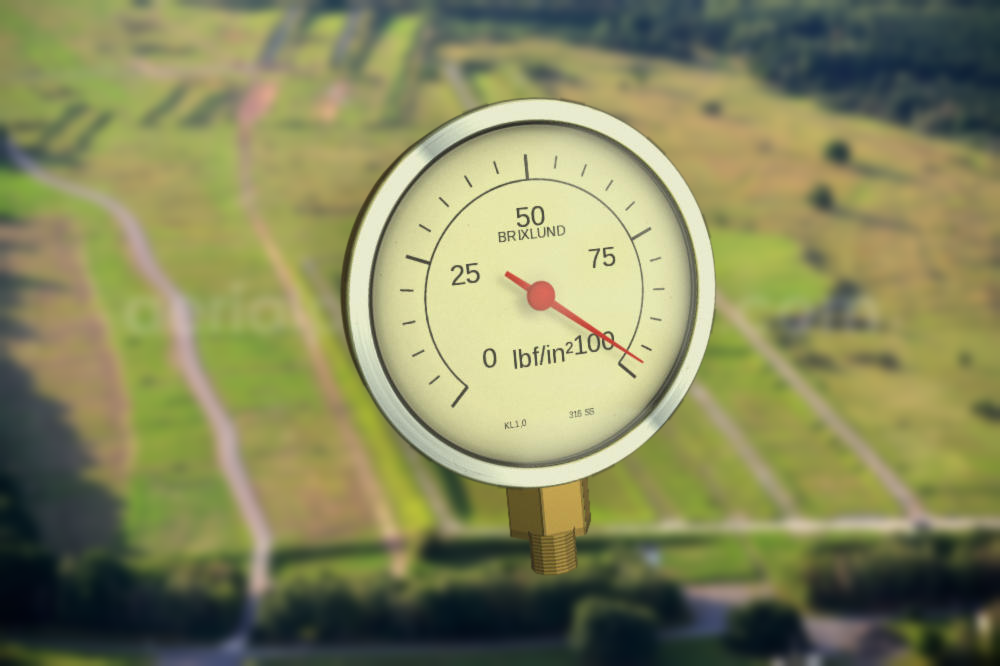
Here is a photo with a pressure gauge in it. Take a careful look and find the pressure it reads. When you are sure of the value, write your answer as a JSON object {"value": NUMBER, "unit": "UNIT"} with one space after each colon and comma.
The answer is {"value": 97.5, "unit": "psi"}
